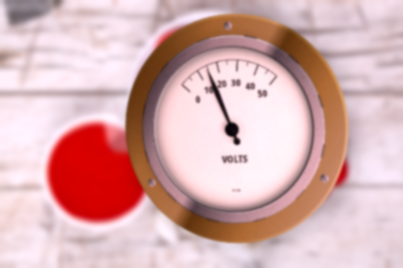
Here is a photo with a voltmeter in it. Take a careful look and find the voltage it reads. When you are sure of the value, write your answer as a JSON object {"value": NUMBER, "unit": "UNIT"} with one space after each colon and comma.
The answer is {"value": 15, "unit": "V"}
